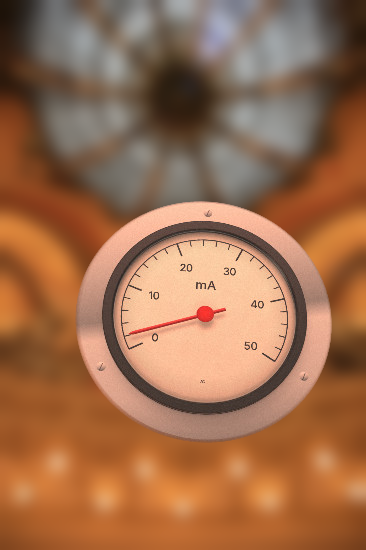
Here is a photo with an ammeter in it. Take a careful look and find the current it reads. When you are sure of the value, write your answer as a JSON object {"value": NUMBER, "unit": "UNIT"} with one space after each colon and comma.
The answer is {"value": 2, "unit": "mA"}
